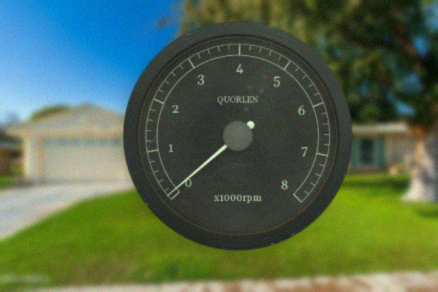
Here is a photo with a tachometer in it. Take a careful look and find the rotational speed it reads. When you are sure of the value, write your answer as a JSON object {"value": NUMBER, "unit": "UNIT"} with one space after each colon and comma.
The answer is {"value": 100, "unit": "rpm"}
